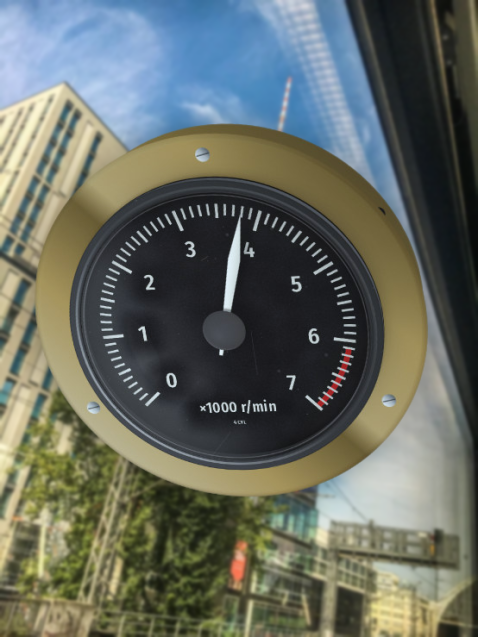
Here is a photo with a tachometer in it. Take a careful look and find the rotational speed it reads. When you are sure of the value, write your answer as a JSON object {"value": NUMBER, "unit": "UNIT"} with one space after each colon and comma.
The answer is {"value": 3800, "unit": "rpm"}
